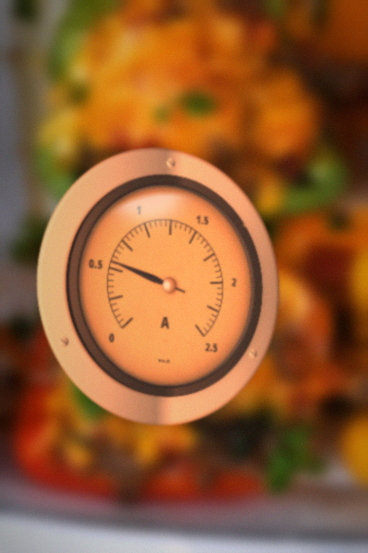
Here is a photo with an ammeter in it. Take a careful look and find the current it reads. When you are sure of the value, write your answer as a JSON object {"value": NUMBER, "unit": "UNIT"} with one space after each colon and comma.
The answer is {"value": 0.55, "unit": "A"}
